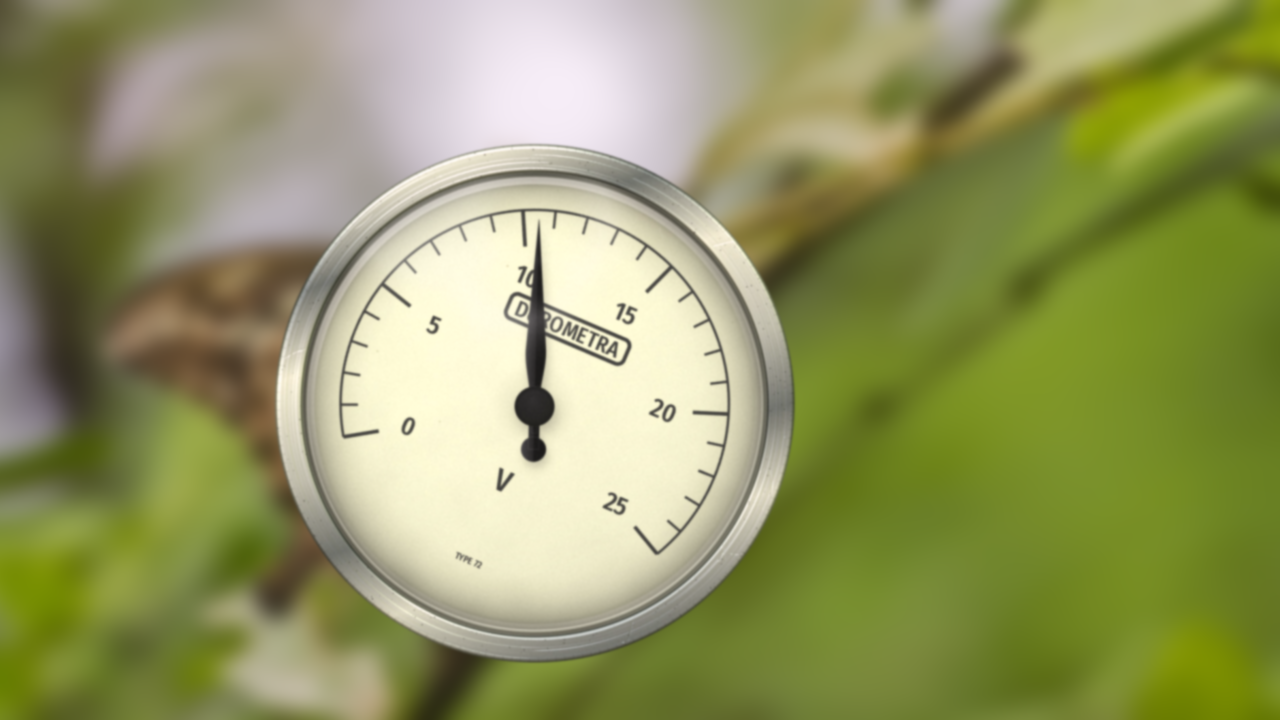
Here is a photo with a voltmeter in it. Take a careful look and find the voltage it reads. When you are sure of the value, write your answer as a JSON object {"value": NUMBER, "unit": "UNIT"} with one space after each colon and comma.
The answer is {"value": 10.5, "unit": "V"}
